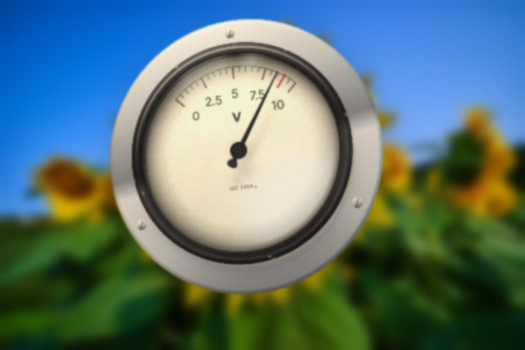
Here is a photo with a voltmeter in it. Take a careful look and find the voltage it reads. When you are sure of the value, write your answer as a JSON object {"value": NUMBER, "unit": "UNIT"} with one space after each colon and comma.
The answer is {"value": 8.5, "unit": "V"}
